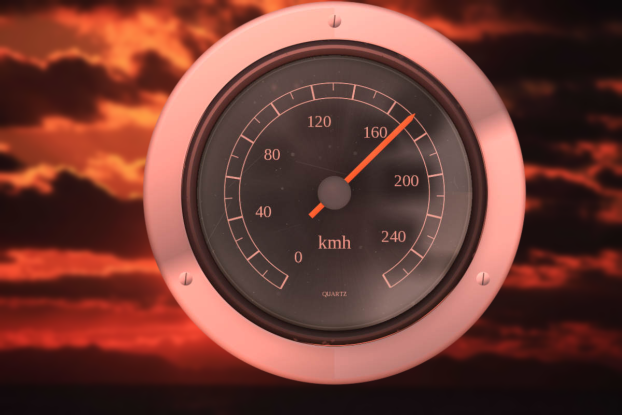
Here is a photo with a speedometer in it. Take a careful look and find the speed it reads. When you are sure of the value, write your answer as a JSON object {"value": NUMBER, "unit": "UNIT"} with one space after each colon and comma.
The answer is {"value": 170, "unit": "km/h"}
